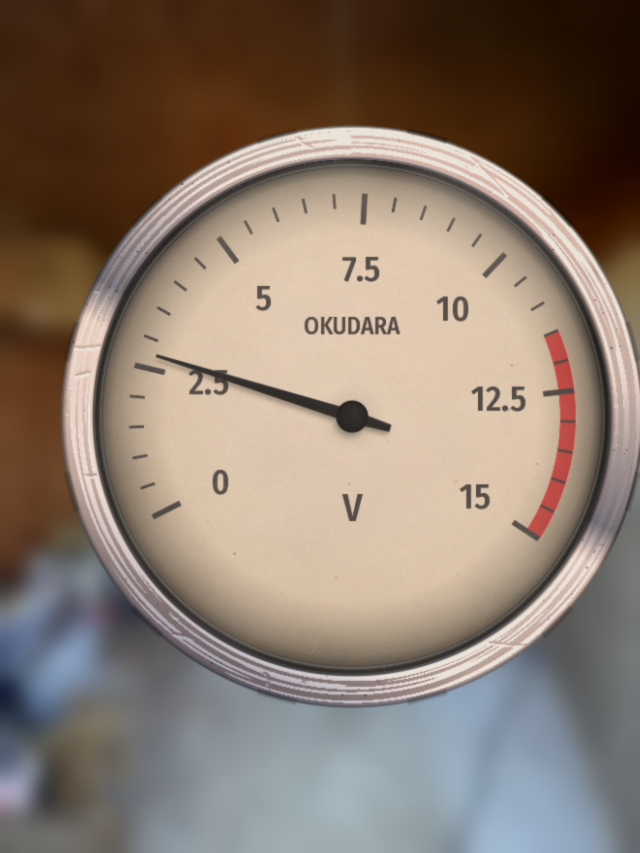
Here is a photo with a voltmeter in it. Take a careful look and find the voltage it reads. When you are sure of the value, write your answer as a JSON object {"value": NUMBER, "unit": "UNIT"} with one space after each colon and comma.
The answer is {"value": 2.75, "unit": "V"}
